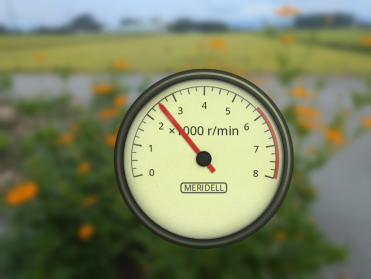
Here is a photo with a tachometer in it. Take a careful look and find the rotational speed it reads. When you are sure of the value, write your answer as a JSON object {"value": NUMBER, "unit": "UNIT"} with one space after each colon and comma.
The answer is {"value": 2500, "unit": "rpm"}
